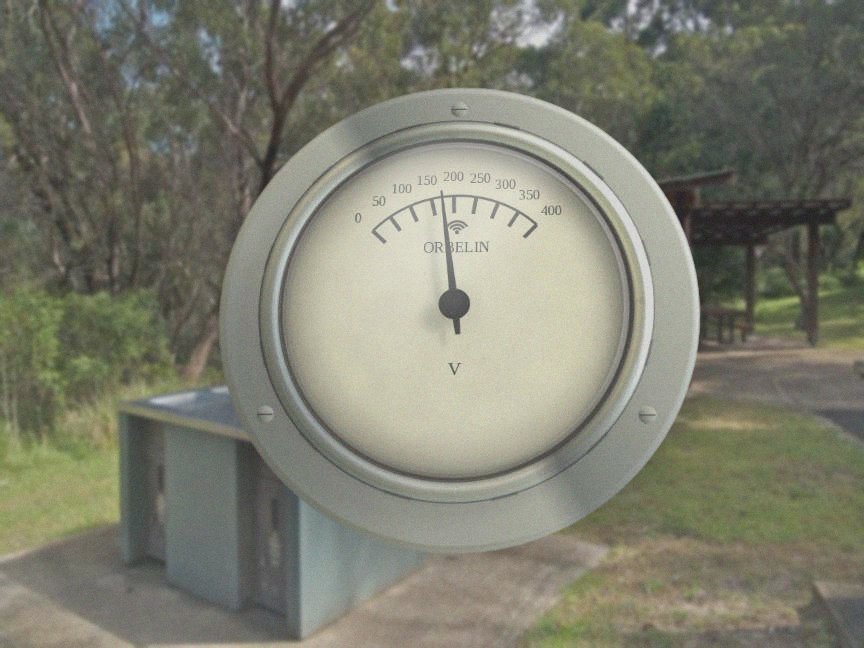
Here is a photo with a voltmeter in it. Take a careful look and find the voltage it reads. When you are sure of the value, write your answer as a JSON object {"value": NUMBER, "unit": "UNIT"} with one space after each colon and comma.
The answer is {"value": 175, "unit": "V"}
